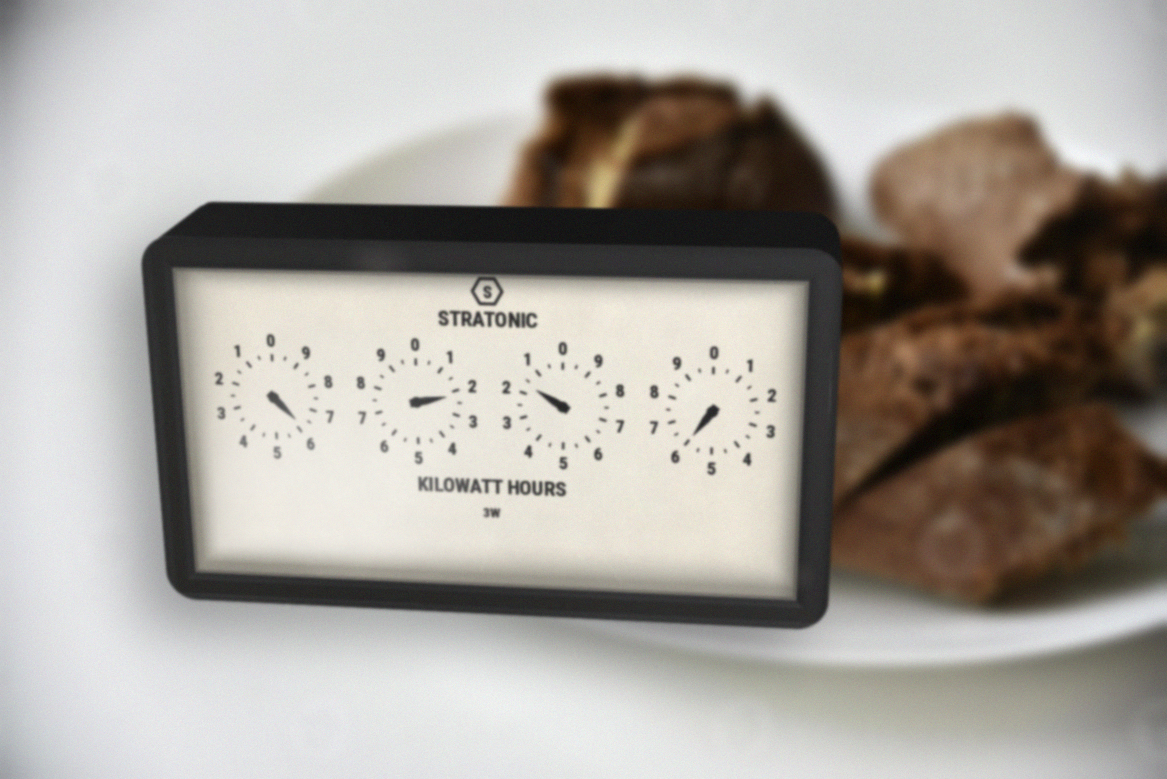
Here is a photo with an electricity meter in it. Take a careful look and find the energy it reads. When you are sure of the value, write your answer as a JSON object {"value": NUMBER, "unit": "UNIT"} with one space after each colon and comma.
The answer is {"value": 6216, "unit": "kWh"}
